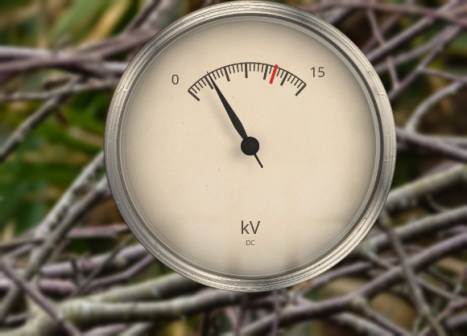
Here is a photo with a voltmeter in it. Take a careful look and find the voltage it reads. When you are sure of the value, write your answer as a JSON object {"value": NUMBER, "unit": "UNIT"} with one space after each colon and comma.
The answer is {"value": 3, "unit": "kV"}
